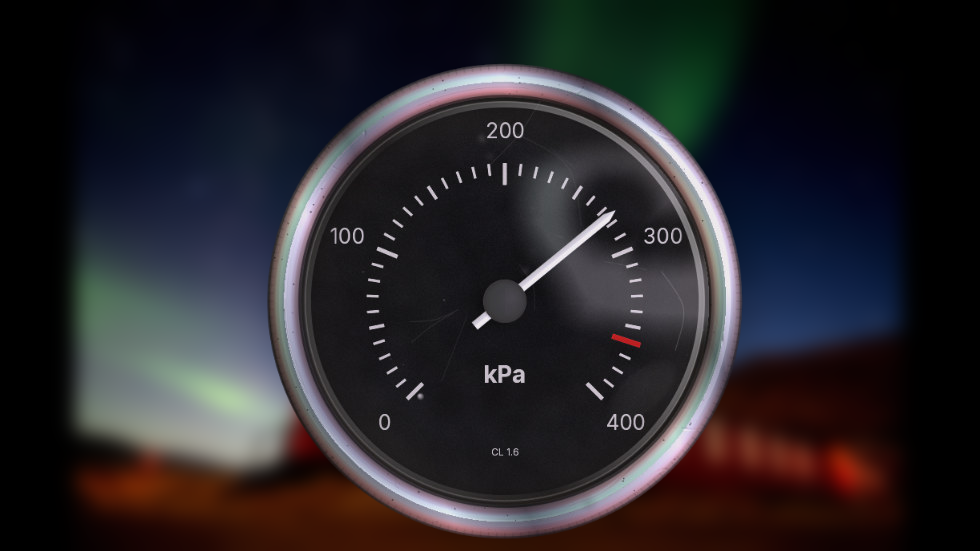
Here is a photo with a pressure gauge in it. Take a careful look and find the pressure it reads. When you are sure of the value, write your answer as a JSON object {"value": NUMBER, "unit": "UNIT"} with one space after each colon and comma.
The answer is {"value": 275, "unit": "kPa"}
